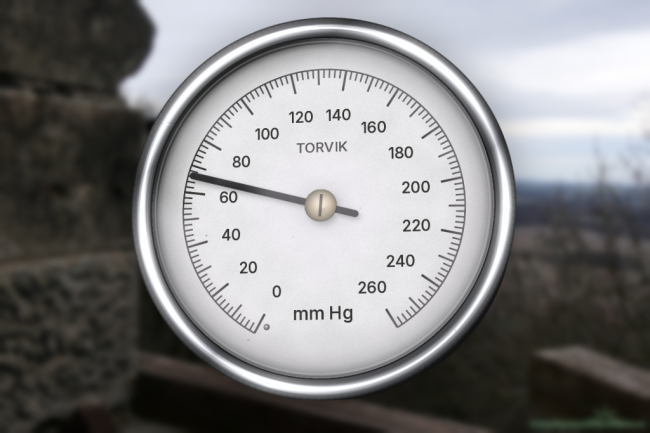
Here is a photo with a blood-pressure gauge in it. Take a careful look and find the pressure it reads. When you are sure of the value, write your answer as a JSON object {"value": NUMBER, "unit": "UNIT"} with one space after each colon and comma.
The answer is {"value": 66, "unit": "mmHg"}
